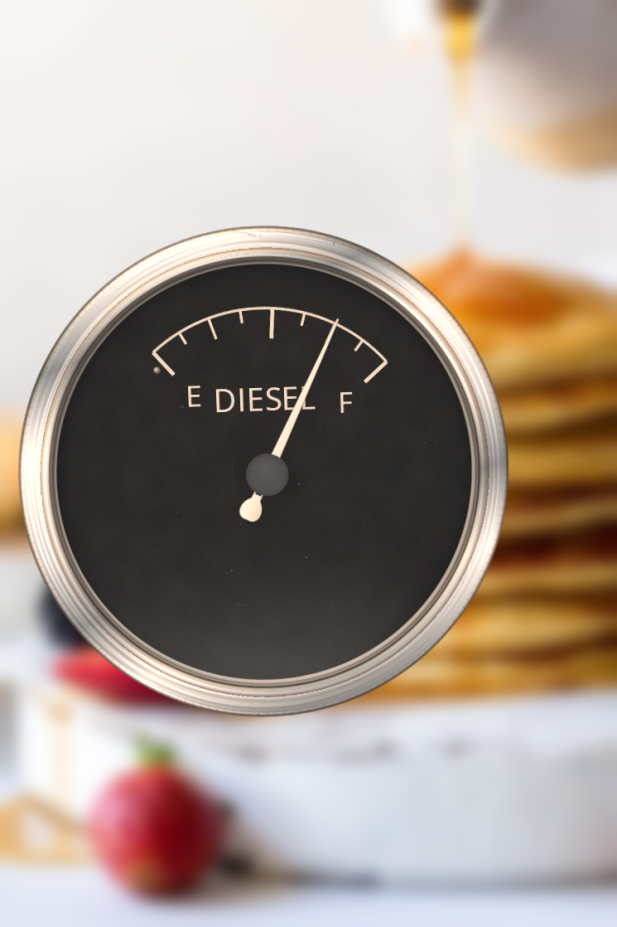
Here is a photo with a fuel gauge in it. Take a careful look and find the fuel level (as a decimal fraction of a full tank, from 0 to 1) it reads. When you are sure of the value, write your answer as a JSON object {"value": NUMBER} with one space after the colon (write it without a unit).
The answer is {"value": 0.75}
